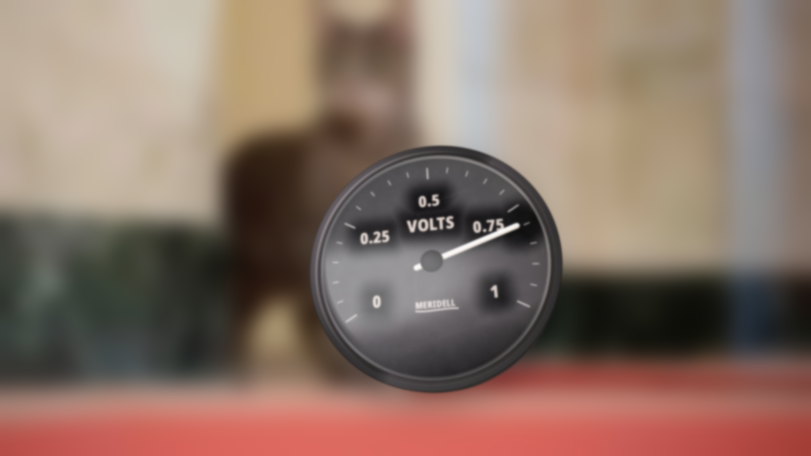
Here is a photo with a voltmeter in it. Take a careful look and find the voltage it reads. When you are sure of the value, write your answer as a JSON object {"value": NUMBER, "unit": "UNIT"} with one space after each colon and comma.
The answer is {"value": 0.8, "unit": "V"}
